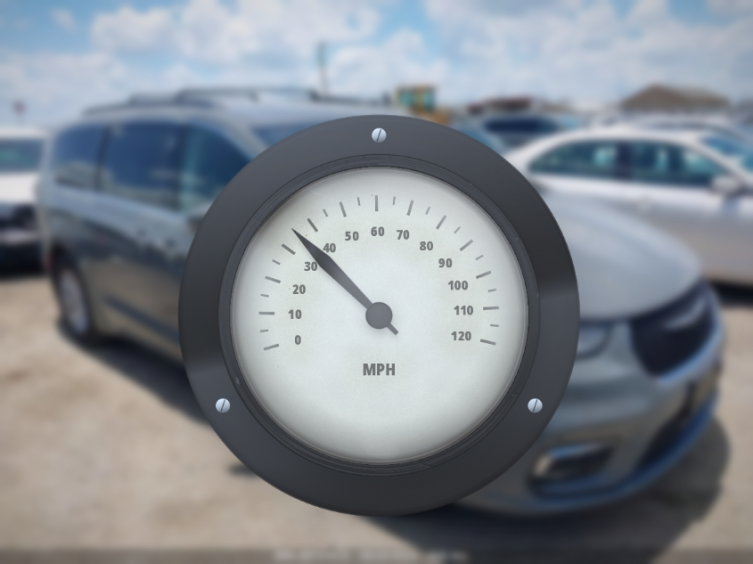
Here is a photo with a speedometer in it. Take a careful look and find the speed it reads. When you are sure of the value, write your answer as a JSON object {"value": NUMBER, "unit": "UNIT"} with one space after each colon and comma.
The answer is {"value": 35, "unit": "mph"}
